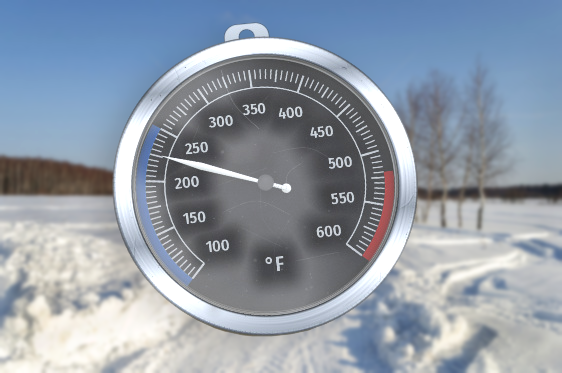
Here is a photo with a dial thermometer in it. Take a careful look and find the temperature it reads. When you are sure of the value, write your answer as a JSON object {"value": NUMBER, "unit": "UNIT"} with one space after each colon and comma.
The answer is {"value": 225, "unit": "°F"}
